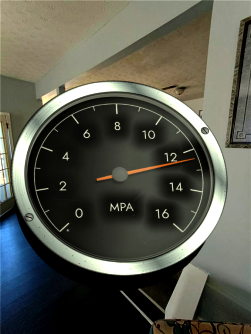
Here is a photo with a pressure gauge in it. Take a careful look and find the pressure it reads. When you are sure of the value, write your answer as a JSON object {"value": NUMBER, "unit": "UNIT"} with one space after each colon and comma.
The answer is {"value": 12.5, "unit": "MPa"}
